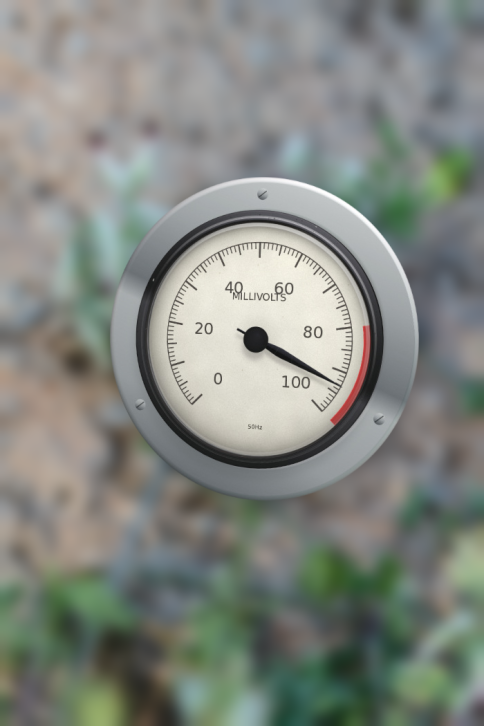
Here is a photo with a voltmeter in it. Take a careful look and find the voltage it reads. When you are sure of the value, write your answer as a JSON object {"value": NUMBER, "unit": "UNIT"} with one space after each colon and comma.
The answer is {"value": 93, "unit": "mV"}
